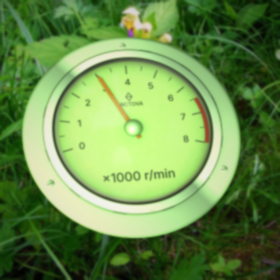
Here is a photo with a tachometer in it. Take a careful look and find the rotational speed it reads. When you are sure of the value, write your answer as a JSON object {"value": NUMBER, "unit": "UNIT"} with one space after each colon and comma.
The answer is {"value": 3000, "unit": "rpm"}
